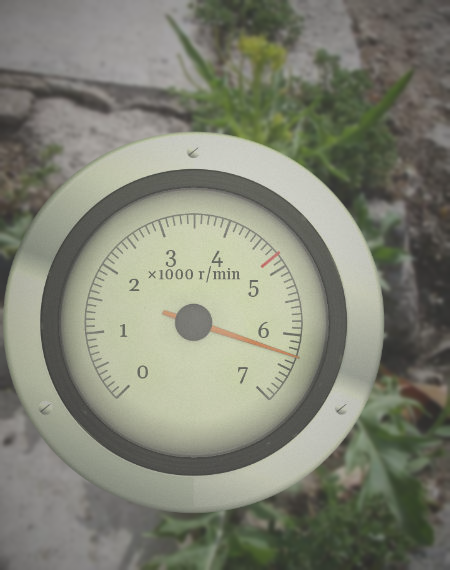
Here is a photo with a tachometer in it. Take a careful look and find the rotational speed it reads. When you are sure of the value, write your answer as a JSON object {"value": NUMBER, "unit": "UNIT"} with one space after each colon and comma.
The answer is {"value": 6300, "unit": "rpm"}
